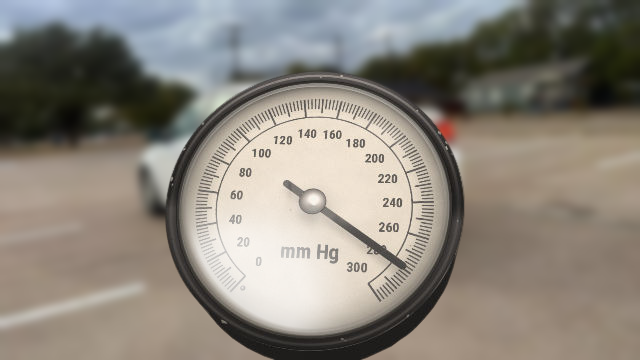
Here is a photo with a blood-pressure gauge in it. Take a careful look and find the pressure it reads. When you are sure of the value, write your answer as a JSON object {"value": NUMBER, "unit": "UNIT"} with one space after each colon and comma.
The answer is {"value": 280, "unit": "mmHg"}
